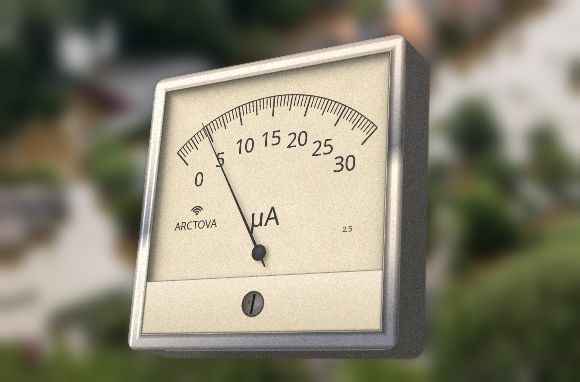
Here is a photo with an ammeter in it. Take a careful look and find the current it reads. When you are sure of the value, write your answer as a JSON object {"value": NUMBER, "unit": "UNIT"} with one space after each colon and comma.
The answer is {"value": 5, "unit": "µA"}
